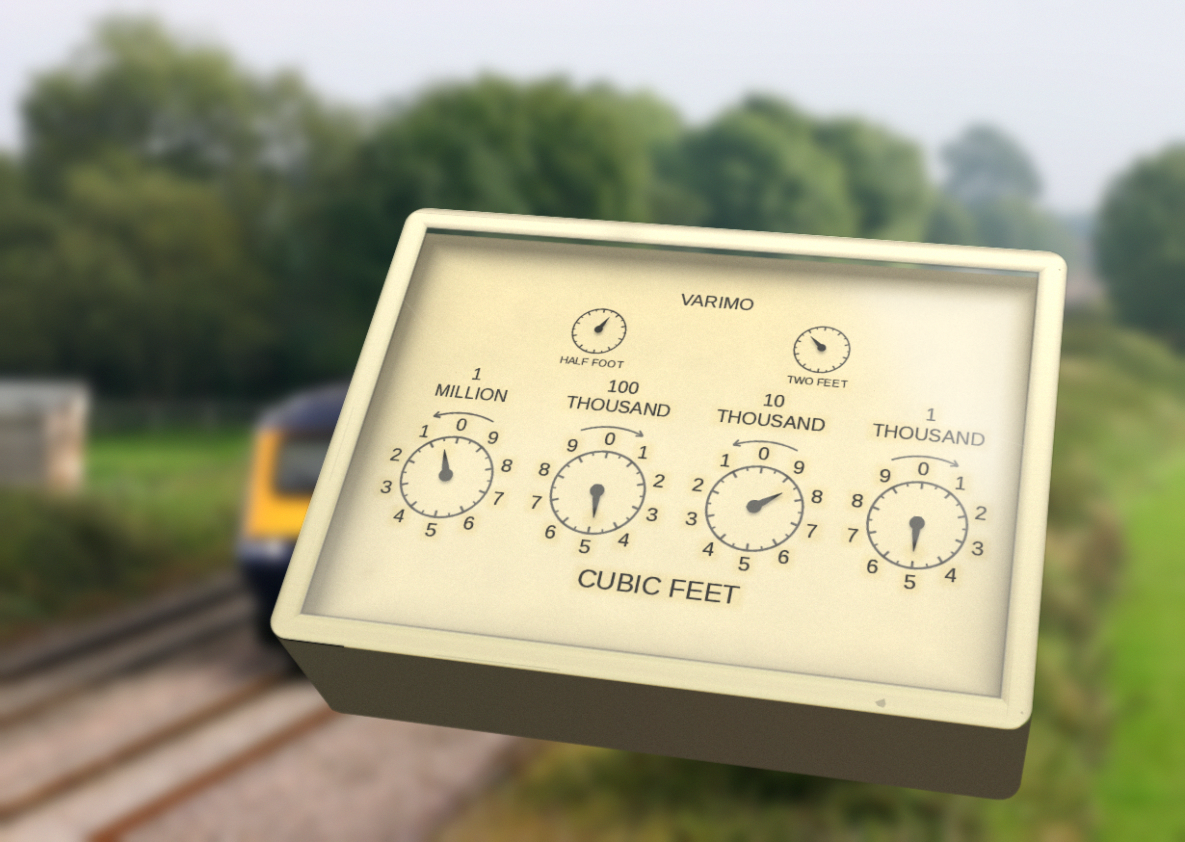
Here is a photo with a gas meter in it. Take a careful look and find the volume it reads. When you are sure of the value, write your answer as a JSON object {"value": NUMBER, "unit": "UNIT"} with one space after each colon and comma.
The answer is {"value": 48500, "unit": "ft³"}
